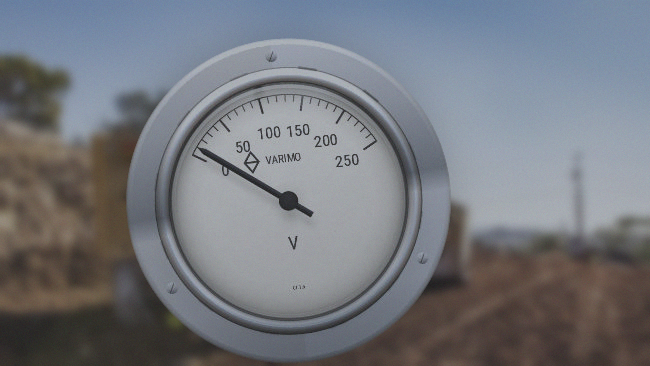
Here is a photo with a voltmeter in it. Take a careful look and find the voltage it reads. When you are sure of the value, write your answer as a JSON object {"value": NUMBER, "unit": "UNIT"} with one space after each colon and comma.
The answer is {"value": 10, "unit": "V"}
